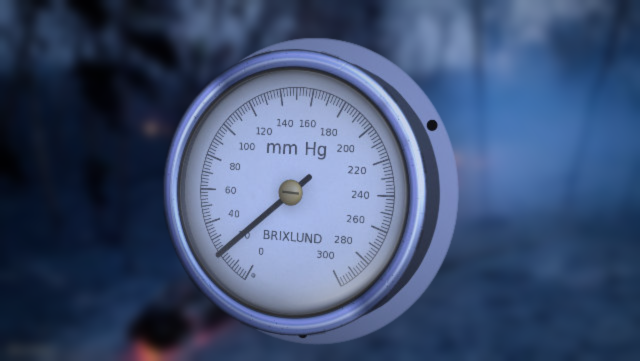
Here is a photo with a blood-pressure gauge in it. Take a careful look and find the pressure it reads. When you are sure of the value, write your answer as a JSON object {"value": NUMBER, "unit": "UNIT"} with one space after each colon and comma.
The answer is {"value": 20, "unit": "mmHg"}
